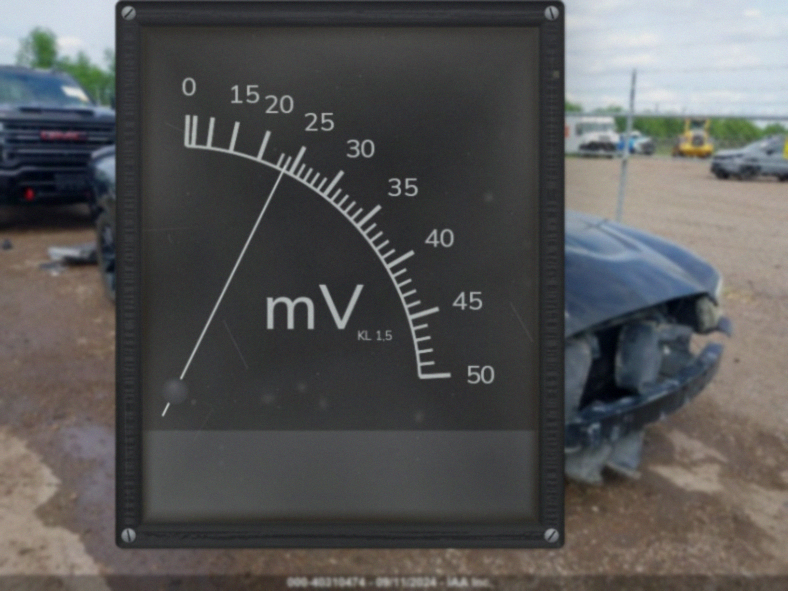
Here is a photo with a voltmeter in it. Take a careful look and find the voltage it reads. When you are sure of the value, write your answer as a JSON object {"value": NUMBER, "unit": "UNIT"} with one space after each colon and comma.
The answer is {"value": 24, "unit": "mV"}
